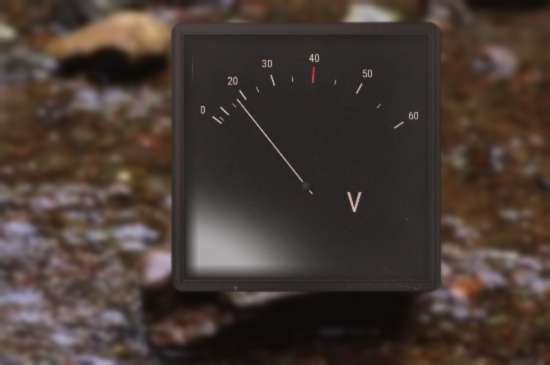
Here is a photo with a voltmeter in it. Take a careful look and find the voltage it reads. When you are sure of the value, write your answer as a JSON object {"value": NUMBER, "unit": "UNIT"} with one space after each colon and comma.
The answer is {"value": 17.5, "unit": "V"}
